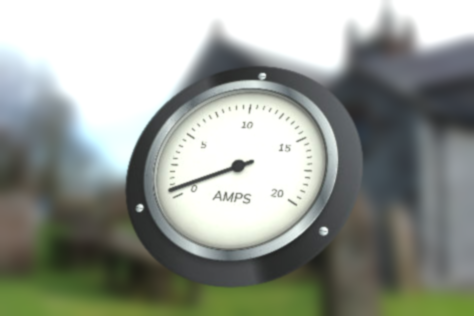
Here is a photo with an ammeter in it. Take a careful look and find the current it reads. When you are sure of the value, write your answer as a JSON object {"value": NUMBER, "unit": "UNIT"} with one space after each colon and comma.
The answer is {"value": 0.5, "unit": "A"}
